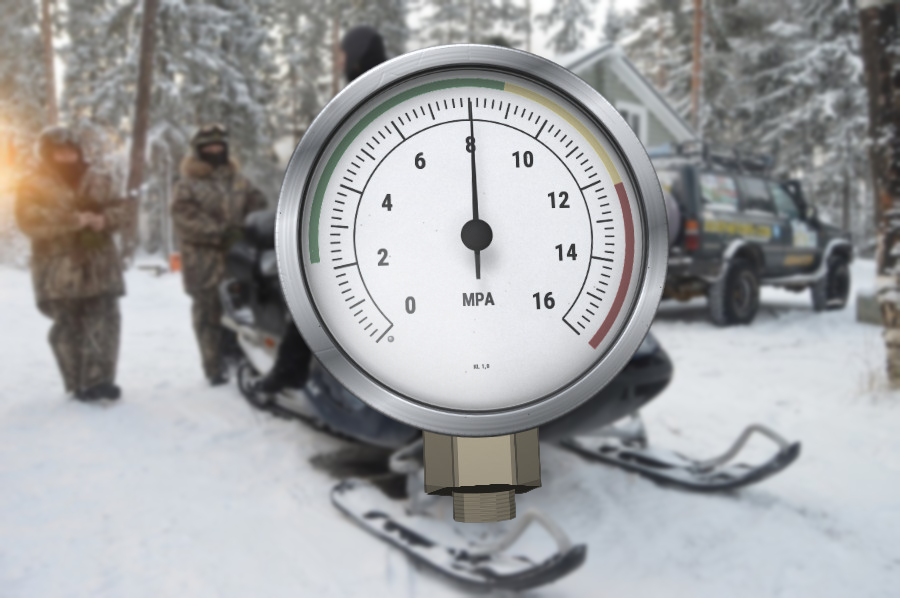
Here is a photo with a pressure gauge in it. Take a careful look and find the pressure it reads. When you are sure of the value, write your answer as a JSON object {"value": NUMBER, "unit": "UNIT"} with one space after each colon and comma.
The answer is {"value": 8, "unit": "MPa"}
